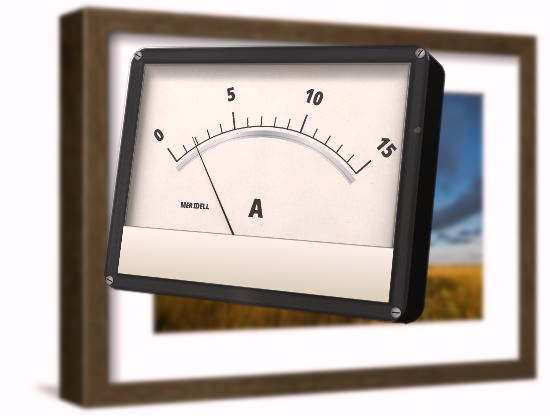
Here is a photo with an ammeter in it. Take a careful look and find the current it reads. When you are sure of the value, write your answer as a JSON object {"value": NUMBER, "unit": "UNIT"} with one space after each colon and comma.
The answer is {"value": 2, "unit": "A"}
